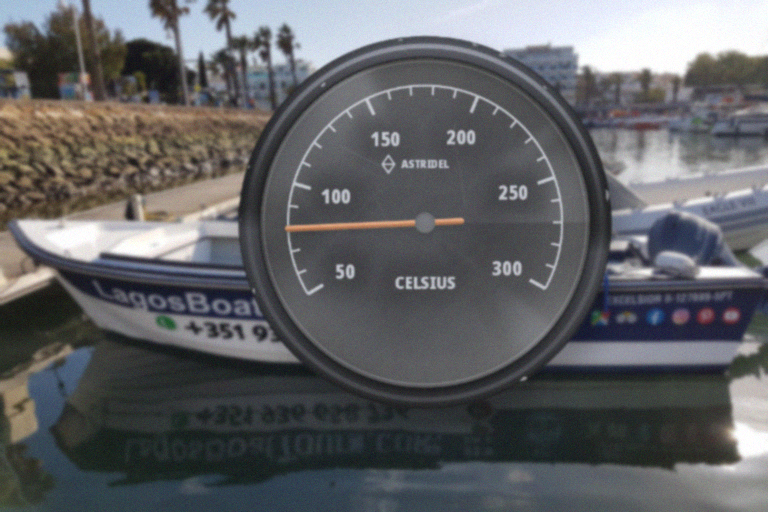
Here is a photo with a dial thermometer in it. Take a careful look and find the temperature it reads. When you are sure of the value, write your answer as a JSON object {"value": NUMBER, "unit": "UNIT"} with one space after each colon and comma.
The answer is {"value": 80, "unit": "°C"}
